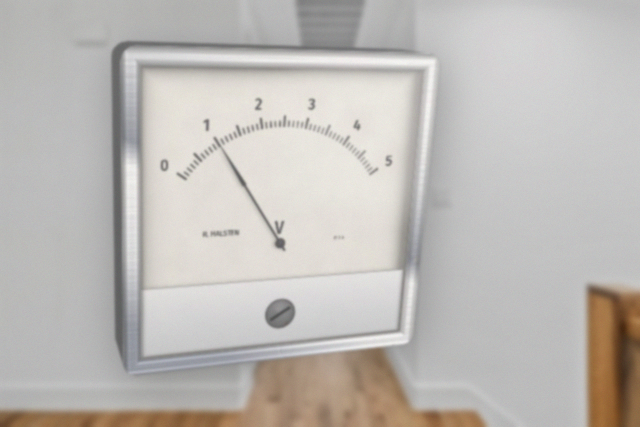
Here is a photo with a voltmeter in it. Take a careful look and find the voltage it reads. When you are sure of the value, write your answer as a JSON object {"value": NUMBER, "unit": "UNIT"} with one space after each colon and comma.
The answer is {"value": 1, "unit": "V"}
